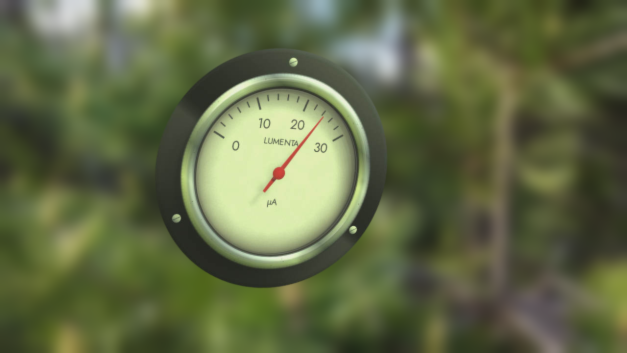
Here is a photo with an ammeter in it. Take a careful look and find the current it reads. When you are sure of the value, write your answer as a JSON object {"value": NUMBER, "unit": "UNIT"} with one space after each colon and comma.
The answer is {"value": 24, "unit": "µA"}
